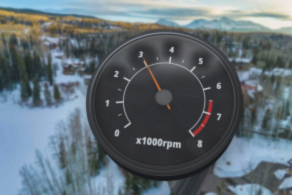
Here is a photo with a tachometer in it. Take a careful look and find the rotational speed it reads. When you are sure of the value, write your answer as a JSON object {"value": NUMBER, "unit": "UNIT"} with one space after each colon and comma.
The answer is {"value": 3000, "unit": "rpm"}
